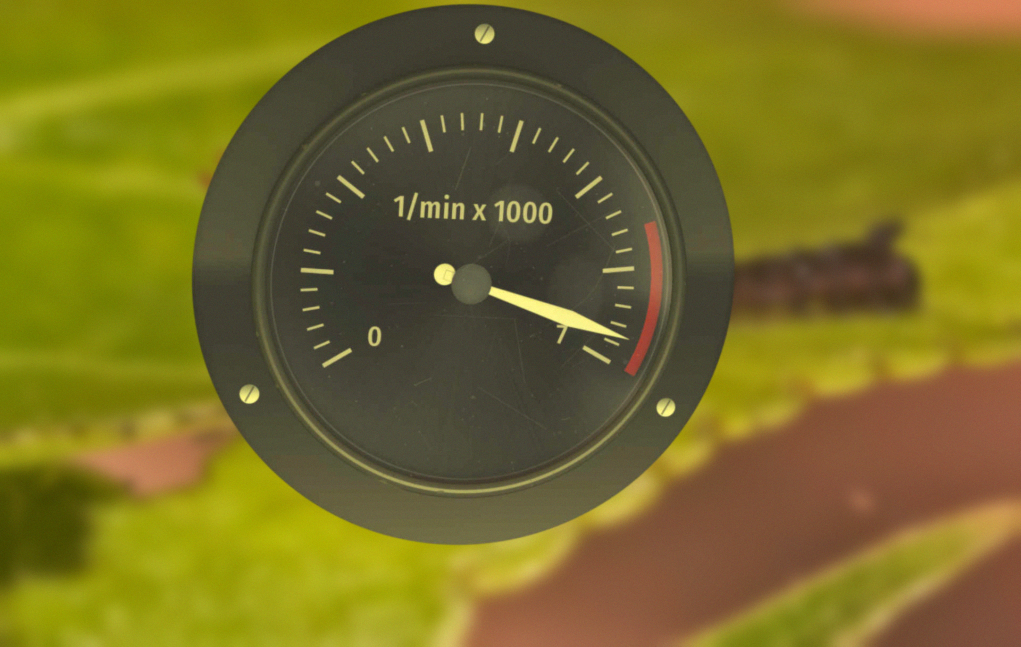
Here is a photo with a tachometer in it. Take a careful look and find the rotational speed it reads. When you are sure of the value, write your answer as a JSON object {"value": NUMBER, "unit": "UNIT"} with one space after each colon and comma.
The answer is {"value": 6700, "unit": "rpm"}
